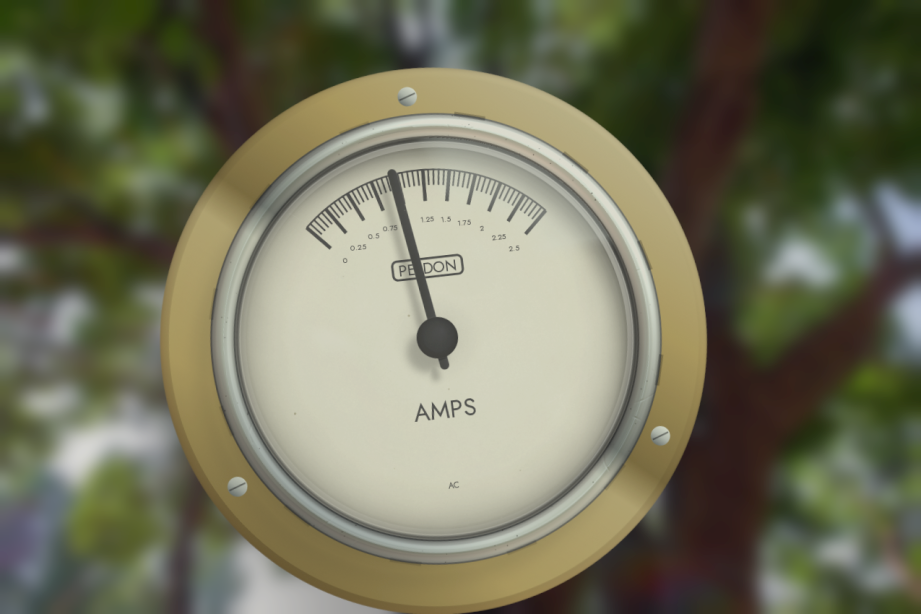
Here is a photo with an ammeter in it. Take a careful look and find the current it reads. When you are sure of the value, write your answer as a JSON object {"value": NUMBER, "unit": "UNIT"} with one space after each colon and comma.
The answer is {"value": 0.95, "unit": "A"}
